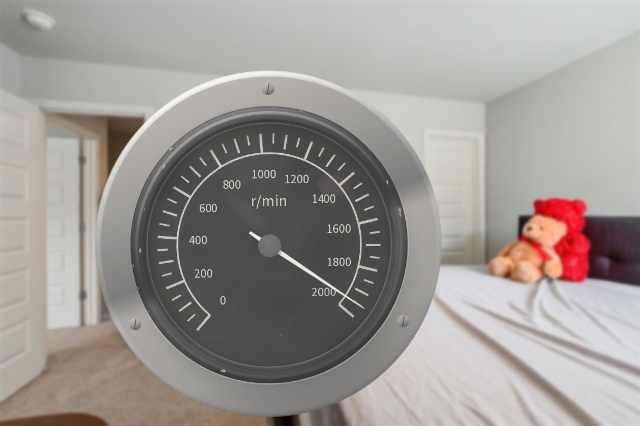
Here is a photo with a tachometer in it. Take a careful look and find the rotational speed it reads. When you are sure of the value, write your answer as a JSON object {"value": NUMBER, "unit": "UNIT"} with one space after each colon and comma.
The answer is {"value": 1950, "unit": "rpm"}
